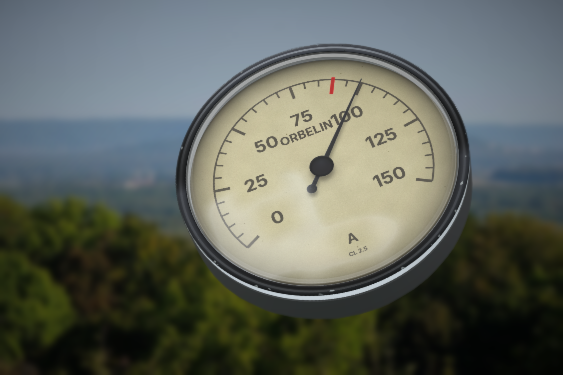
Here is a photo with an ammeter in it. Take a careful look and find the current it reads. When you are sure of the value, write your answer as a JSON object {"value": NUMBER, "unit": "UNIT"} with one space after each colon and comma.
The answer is {"value": 100, "unit": "A"}
